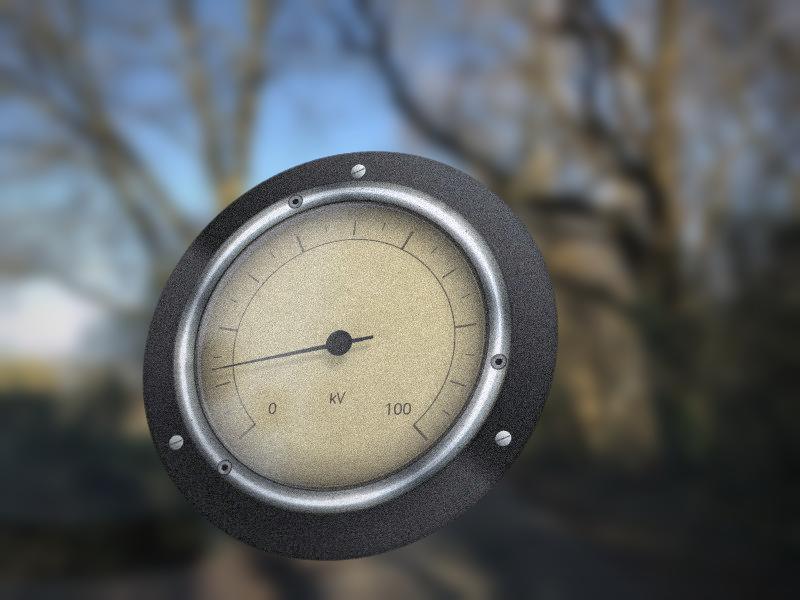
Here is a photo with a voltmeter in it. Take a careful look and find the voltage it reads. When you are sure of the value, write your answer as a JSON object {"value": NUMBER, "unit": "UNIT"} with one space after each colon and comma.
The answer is {"value": 12.5, "unit": "kV"}
